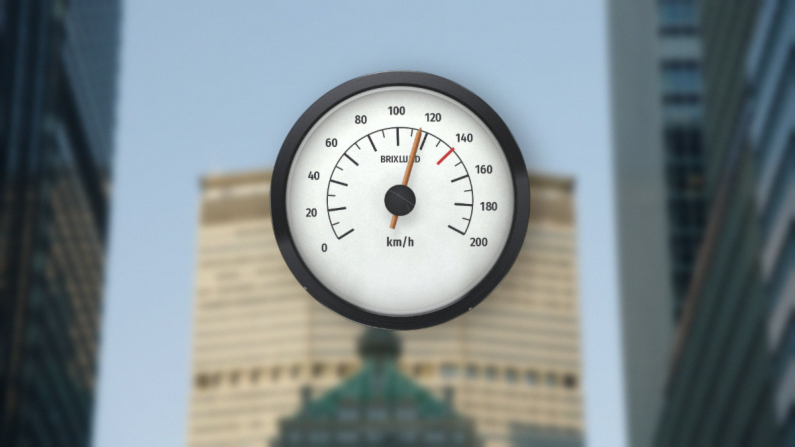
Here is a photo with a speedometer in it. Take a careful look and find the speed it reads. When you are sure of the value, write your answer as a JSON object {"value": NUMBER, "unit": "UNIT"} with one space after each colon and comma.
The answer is {"value": 115, "unit": "km/h"}
